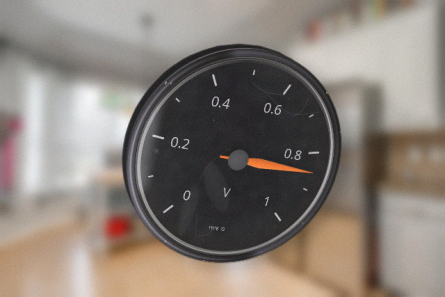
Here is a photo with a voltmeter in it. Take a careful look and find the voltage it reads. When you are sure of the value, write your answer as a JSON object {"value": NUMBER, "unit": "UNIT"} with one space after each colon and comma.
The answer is {"value": 0.85, "unit": "V"}
